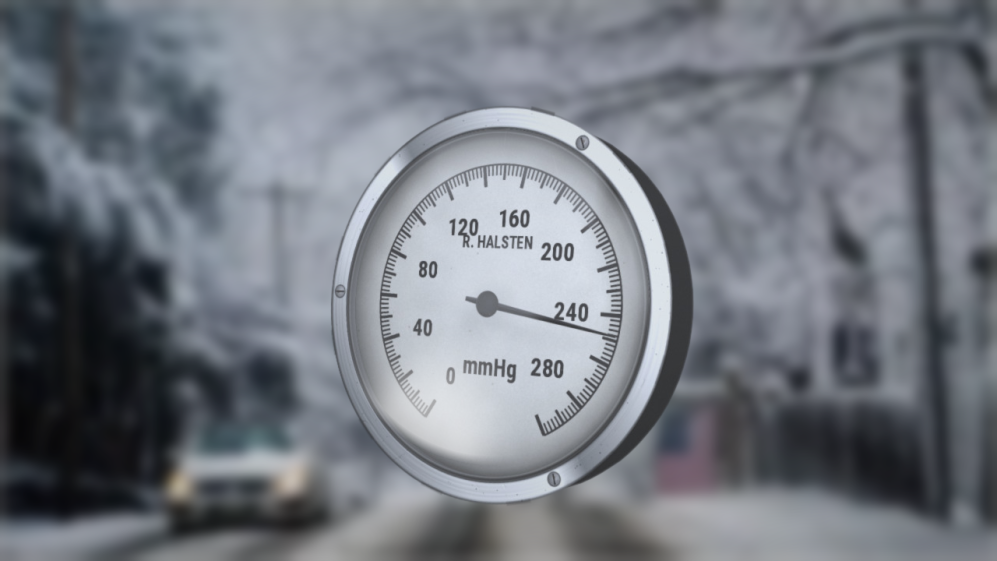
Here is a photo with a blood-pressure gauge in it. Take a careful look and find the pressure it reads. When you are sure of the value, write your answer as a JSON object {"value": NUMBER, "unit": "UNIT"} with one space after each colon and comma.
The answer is {"value": 248, "unit": "mmHg"}
